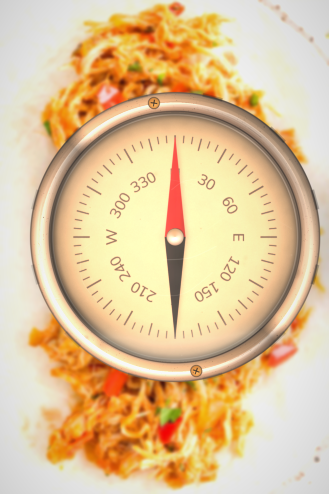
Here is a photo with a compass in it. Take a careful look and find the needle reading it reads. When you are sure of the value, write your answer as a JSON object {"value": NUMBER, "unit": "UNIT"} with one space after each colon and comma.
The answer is {"value": 0, "unit": "°"}
